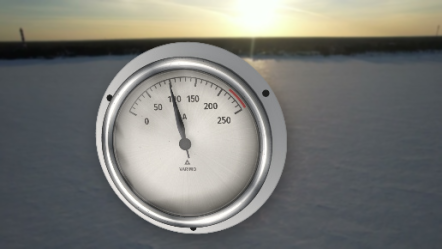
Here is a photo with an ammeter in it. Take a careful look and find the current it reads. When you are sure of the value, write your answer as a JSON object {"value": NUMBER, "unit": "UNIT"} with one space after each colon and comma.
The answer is {"value": 100, "unit": "A"}
